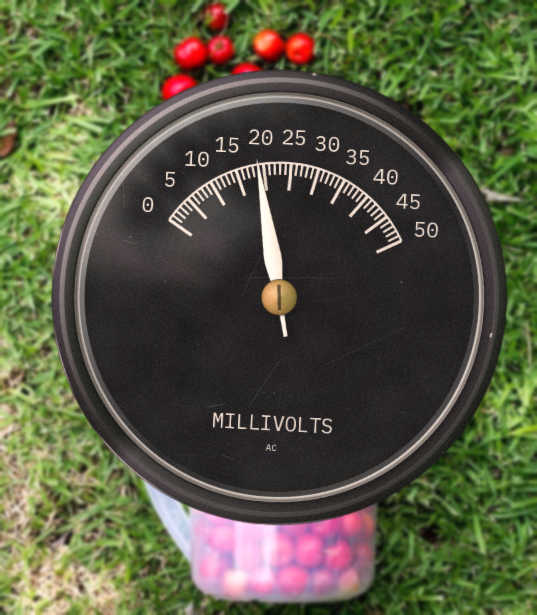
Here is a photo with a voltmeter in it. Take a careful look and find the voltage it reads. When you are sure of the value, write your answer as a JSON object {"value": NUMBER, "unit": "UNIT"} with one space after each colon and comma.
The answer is {"value": 19, "unit": "mV"}
